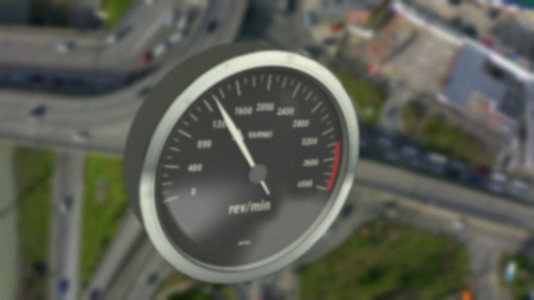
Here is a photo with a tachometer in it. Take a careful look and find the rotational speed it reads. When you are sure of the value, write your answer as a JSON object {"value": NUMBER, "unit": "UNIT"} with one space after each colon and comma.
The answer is {"value": 1300, "unit": "rpm"}
